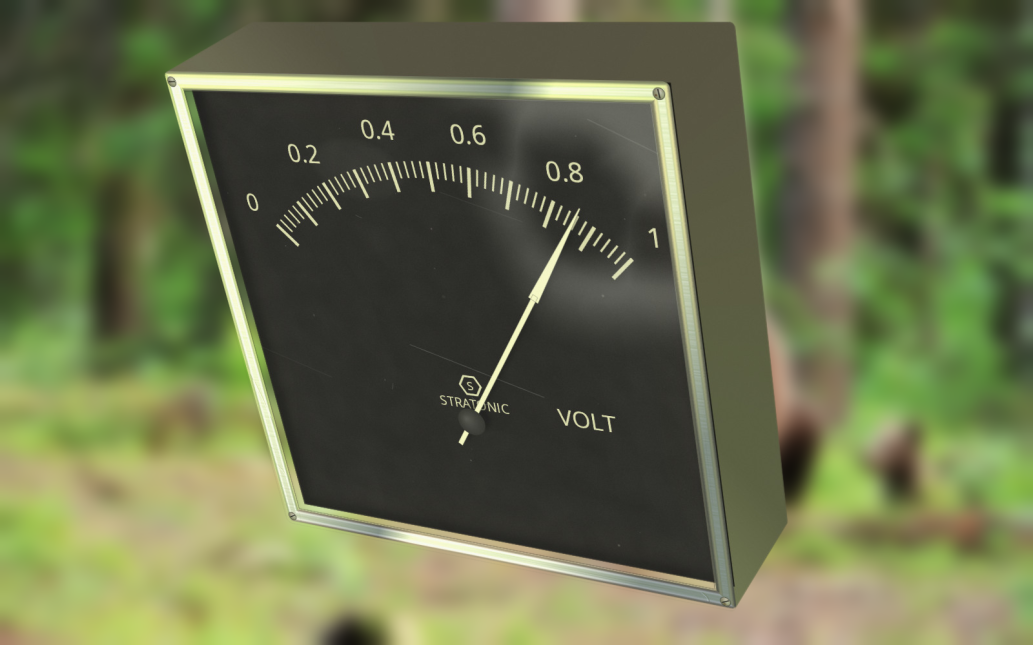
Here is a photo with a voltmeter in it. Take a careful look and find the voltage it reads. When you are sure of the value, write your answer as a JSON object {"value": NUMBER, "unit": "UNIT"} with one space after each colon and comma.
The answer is {"value": 0.86, "unit": "V"}
